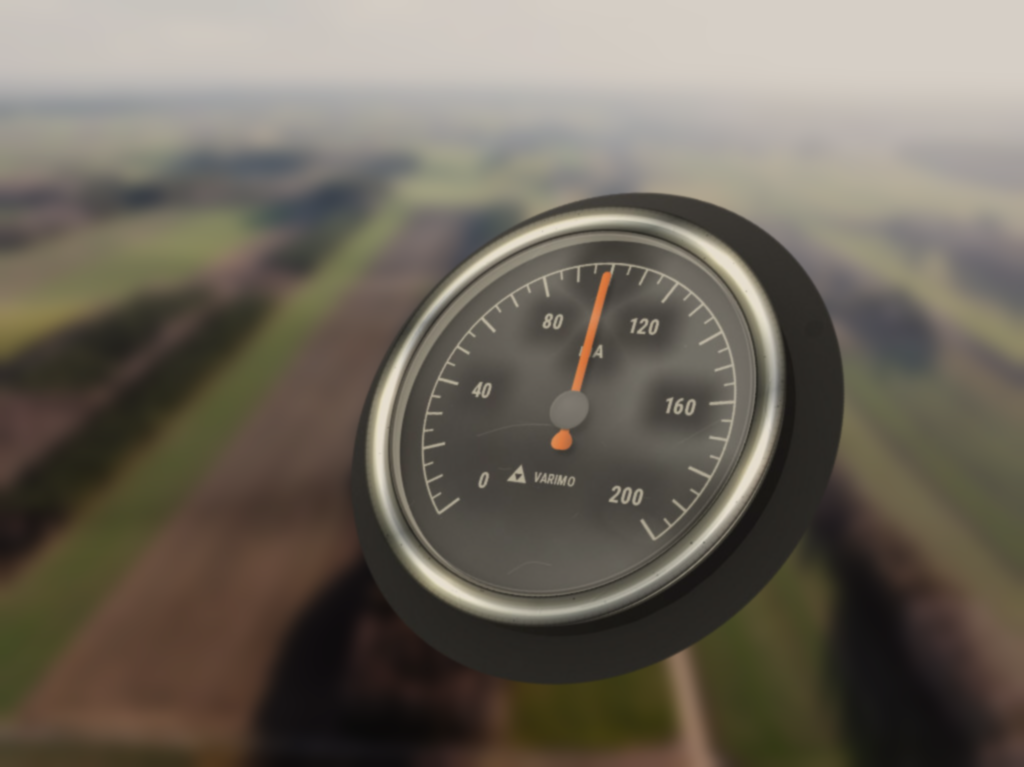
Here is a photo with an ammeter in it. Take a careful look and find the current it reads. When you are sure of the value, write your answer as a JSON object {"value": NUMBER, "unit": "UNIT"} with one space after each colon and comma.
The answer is {"value": 100, "unit": "mA"}
